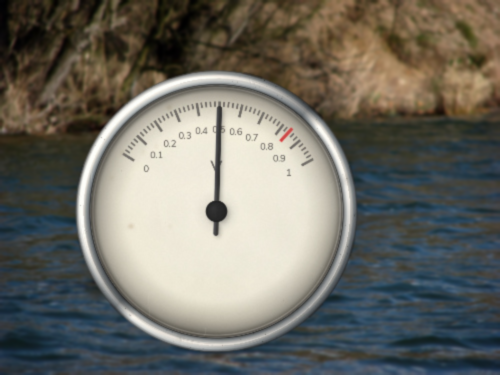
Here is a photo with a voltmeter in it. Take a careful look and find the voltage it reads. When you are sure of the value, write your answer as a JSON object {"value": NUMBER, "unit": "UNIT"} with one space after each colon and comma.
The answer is {"value": 0.5, "unit": "V"}
